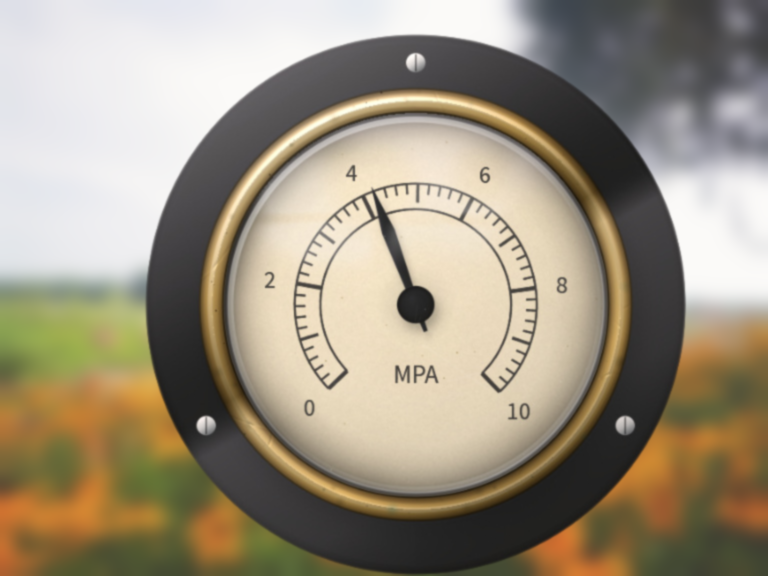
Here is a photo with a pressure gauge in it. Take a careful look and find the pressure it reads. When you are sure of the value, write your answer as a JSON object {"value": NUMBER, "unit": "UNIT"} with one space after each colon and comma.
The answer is {"value": 4.2, "unit": "MPa"}
